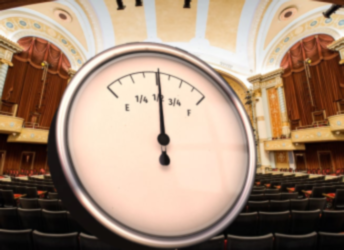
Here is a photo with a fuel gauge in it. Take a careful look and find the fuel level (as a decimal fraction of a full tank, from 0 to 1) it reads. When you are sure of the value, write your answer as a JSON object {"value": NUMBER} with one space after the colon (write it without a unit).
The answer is {"value": 0.5}
